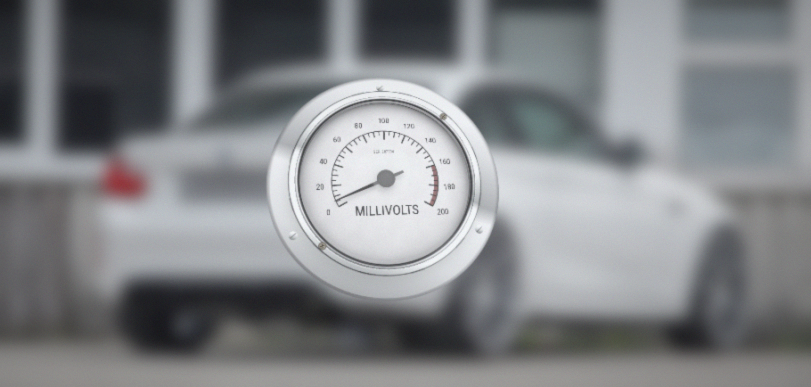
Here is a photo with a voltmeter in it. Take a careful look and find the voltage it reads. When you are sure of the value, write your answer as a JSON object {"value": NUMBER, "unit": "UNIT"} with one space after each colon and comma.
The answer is {"value": 5, "unit": "mV"}
